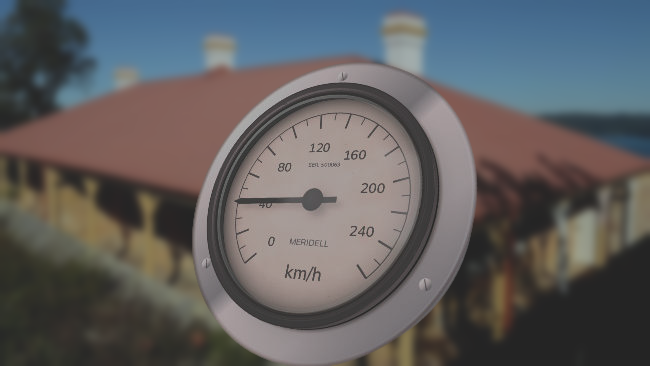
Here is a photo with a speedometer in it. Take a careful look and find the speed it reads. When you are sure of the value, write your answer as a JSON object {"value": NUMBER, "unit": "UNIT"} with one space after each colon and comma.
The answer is {"value": 40, "unit": "km/h"}
